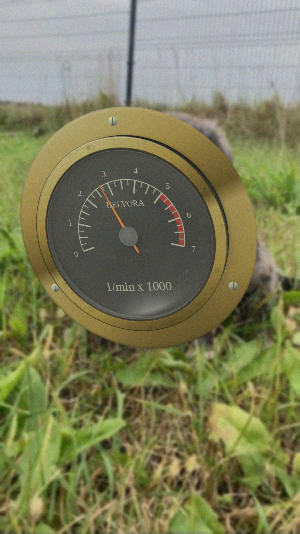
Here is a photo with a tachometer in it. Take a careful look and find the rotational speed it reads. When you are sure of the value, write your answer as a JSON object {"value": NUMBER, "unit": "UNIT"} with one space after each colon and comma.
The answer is {"value": 2750, "unit": "rpm"}
